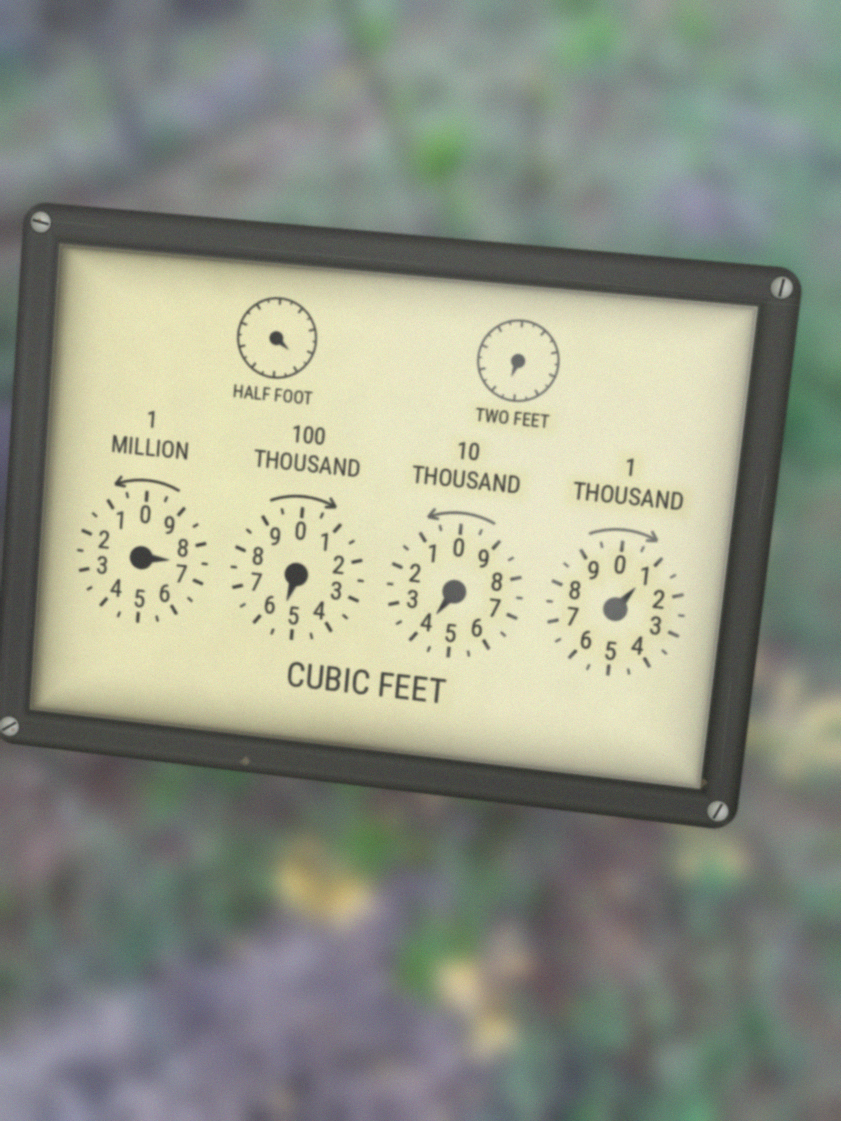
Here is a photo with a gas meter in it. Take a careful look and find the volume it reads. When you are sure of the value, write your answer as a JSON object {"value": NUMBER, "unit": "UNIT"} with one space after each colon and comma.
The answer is {"value": 754100, "unit": "ft³"}
